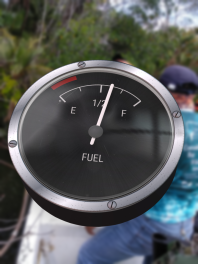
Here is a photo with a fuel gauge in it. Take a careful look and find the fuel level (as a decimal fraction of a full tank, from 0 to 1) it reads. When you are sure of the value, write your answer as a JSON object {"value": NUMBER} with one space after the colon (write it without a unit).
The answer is {"value": 0.625}
